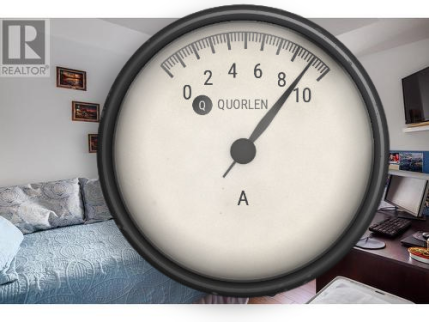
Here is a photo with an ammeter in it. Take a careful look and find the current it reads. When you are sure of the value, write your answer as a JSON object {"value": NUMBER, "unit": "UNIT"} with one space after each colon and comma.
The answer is {"value": 9, "unit": "A"}
